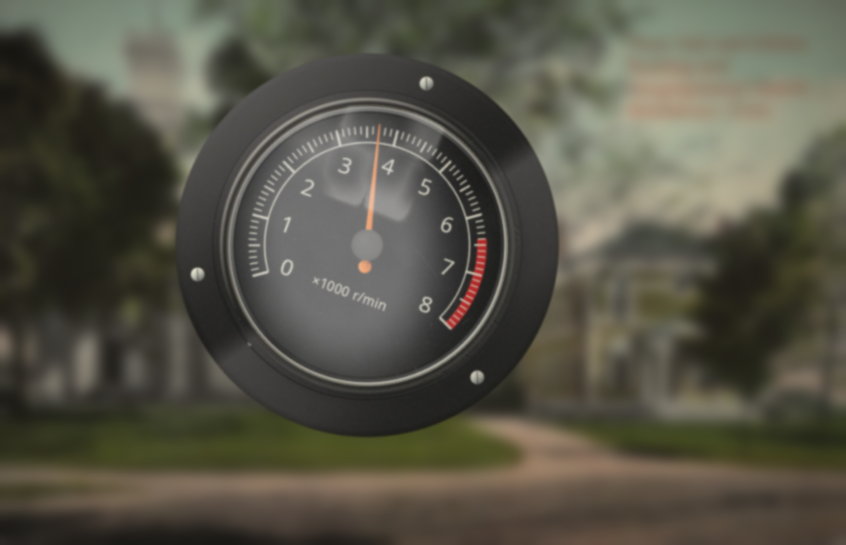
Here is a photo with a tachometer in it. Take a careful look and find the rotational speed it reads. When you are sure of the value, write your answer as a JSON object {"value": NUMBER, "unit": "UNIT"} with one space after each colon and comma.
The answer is {"value": 3700, "unit": "rpm"}
